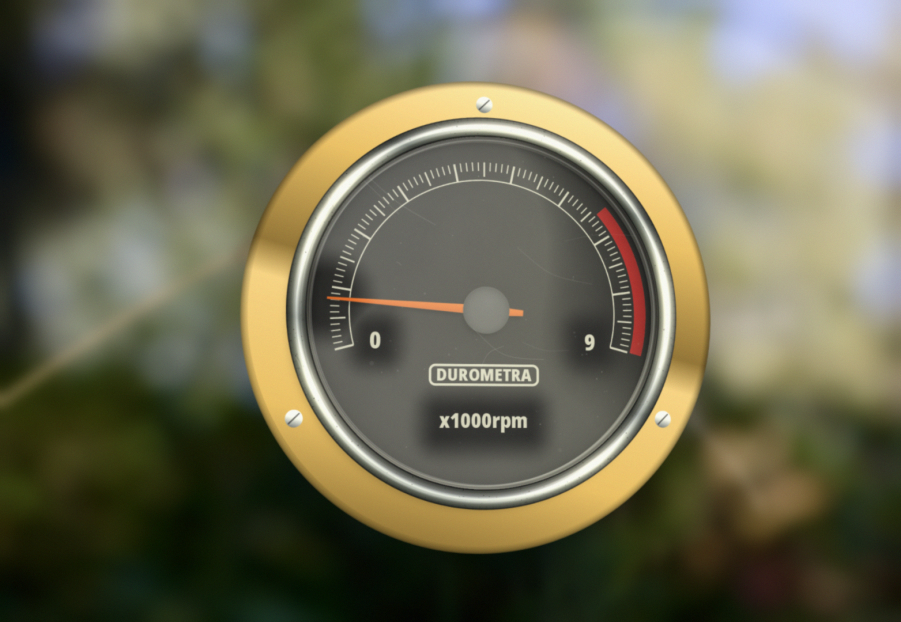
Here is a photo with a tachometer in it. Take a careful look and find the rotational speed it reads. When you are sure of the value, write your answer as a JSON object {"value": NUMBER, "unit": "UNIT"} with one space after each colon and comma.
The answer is {"value": 800, "unit": "rpm"}
